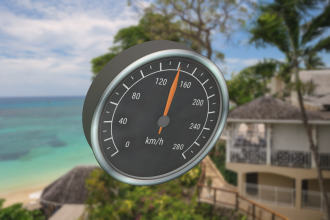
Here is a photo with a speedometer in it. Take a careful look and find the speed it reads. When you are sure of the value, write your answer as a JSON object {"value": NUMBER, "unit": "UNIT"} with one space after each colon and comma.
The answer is {"value": 140, "unit": "km/h"}
